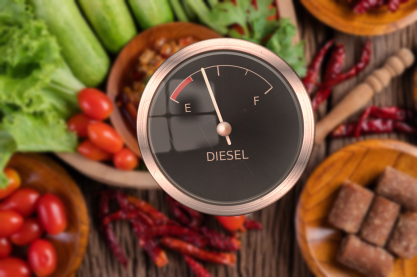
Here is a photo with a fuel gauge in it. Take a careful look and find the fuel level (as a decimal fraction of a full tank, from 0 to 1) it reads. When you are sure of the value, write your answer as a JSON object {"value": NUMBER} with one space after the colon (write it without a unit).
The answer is {"value": 0.375}
